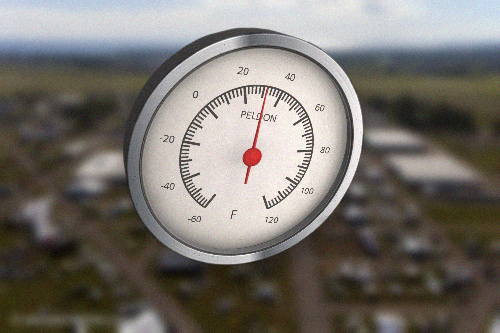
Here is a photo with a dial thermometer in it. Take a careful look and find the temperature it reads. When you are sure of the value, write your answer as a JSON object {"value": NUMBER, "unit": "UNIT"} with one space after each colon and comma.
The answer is {"value": 30, "unit": "°F"}
